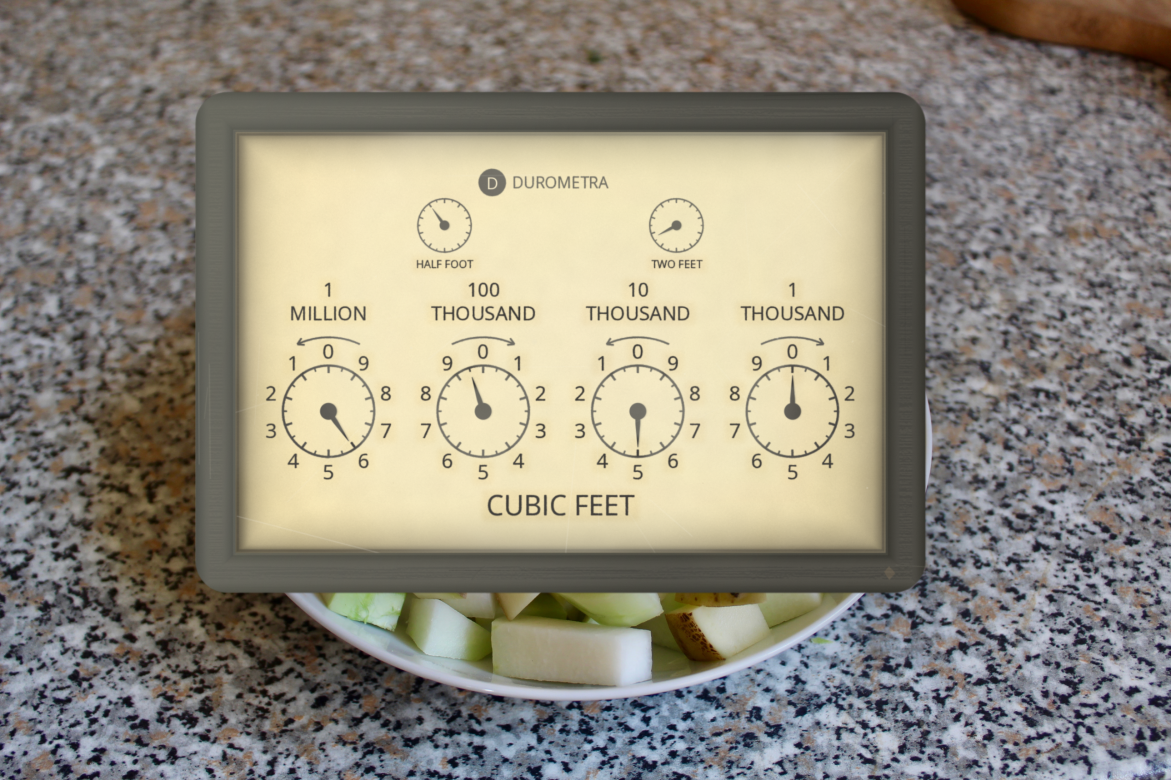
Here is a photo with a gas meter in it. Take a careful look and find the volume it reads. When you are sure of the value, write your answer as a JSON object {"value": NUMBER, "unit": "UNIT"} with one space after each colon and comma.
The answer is {"value": 595000, "unit": "ft³"}
